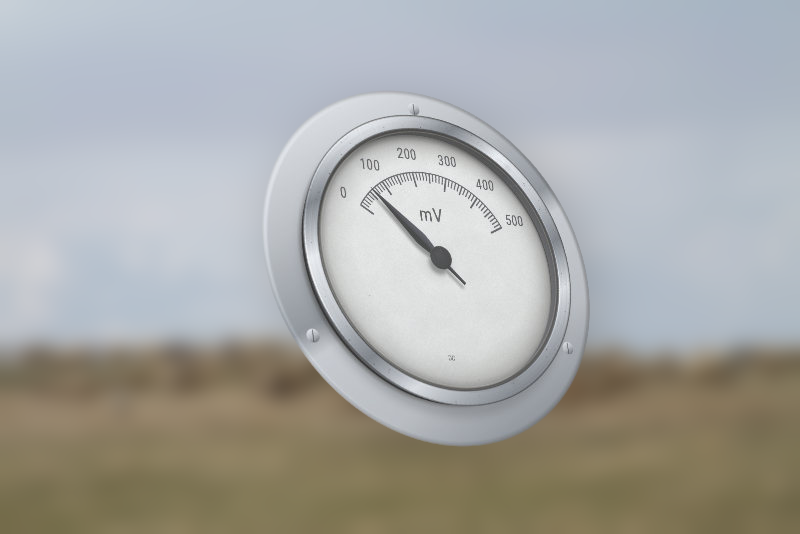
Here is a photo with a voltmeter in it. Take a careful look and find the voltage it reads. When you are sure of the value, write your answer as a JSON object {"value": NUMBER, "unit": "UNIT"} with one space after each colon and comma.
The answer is {"value": 50, "unit": "mV"}
